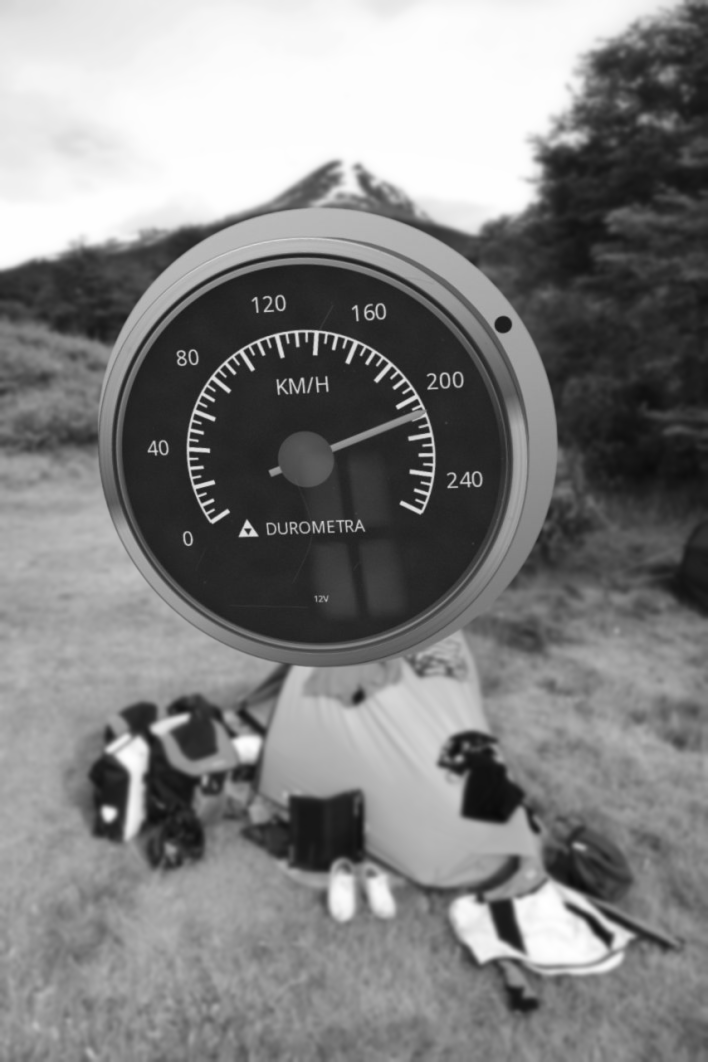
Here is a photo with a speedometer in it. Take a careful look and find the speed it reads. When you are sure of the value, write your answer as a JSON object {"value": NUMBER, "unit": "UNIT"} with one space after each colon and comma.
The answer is {"value": 207.5, "unit": "km/h"}
